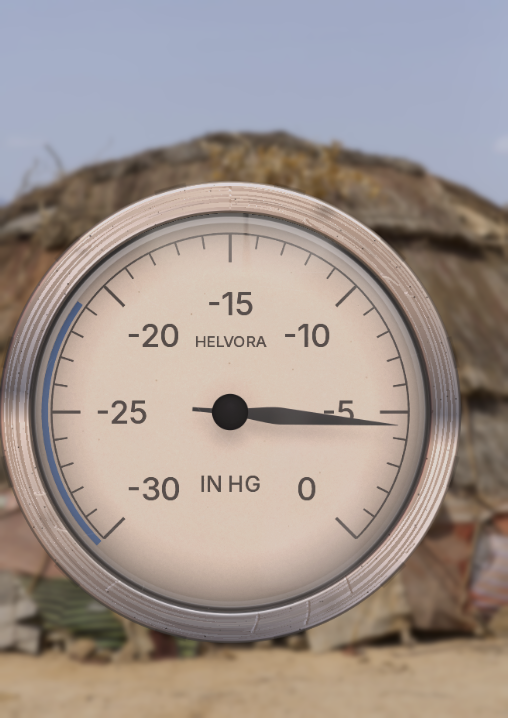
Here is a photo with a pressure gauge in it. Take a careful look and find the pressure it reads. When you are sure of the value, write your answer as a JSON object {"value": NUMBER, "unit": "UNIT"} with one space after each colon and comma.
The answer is {"value": -4.5, "unit": "inHg"}
